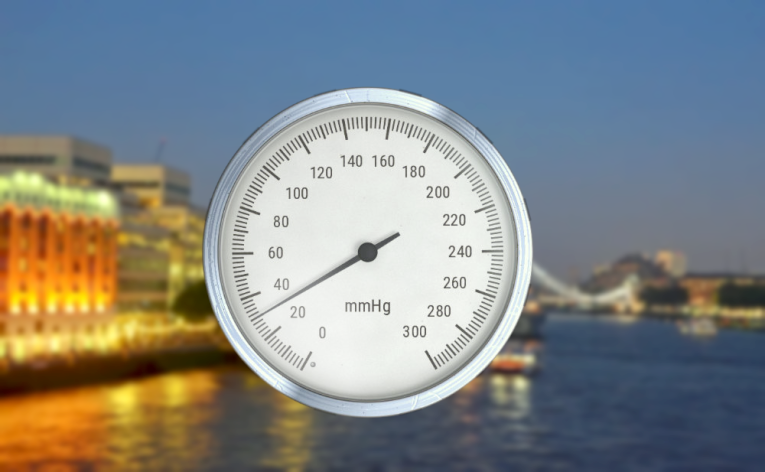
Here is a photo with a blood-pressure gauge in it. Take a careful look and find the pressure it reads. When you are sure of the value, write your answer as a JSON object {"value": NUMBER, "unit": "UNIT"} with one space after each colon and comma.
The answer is {"value": 30, "unit": "mmHg"}
